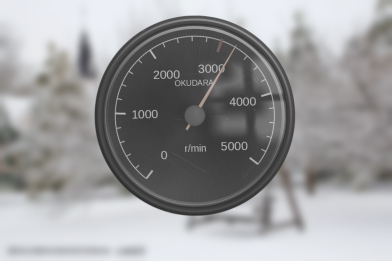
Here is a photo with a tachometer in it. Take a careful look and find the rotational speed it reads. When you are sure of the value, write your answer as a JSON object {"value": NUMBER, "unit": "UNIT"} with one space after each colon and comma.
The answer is {"value": 3200, "unit": "rpm"}
